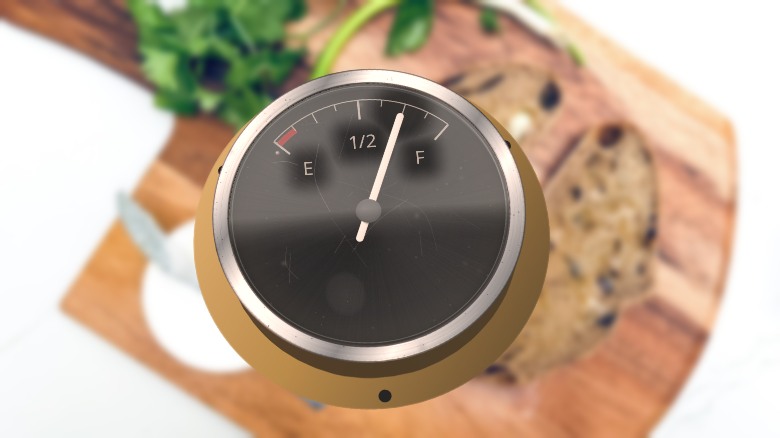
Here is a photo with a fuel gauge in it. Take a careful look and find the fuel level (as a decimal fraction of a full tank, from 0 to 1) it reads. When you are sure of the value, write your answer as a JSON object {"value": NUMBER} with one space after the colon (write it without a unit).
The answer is {"value": 0.75}
